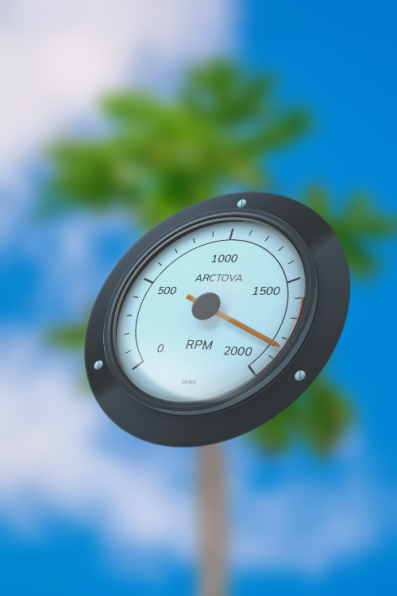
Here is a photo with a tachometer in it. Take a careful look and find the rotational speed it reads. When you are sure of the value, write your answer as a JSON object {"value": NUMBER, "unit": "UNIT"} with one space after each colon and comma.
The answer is {"value": 1850, "unit": "rpm"}
